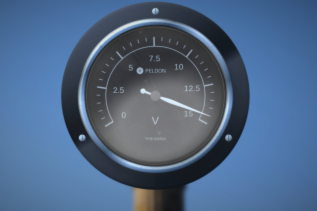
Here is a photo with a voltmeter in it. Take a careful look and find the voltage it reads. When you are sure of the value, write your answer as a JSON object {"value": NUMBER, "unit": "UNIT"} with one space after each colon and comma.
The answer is {"value": 14.5, "unit": "V"}
